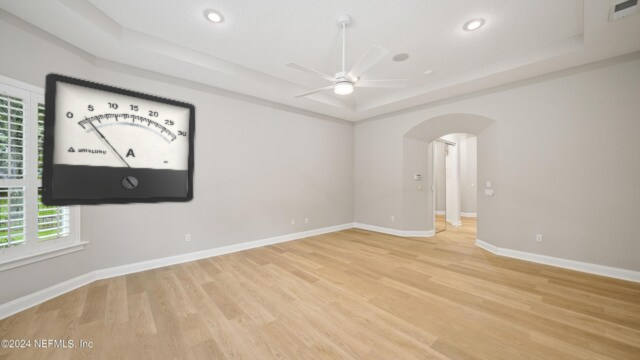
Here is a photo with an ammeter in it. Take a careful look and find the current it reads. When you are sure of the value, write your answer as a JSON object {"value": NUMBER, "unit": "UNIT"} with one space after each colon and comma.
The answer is {"value": 2.5, "unit": "A"}
